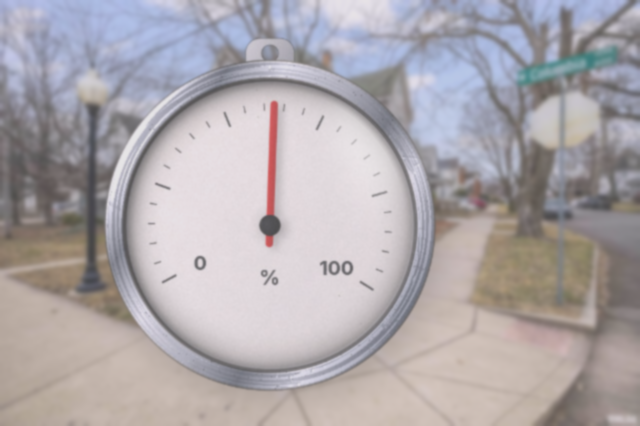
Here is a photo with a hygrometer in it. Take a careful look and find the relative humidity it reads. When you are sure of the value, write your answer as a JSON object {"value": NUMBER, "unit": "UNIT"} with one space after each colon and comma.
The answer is {"value": 50, "unit": "%"}
